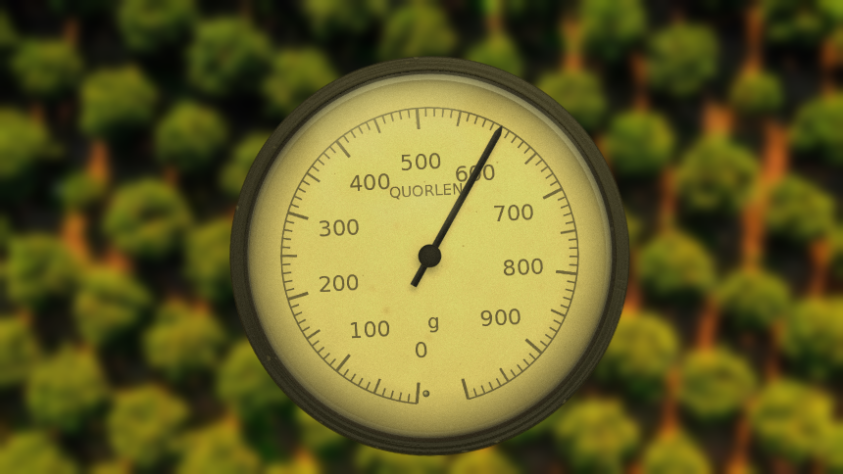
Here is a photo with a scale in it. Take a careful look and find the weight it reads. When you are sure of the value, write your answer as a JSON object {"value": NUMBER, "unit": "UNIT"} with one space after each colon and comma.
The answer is {"value": 600, "unit": "g"}
